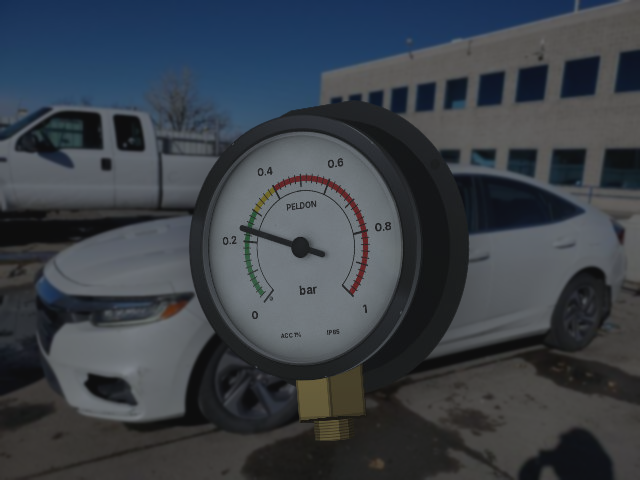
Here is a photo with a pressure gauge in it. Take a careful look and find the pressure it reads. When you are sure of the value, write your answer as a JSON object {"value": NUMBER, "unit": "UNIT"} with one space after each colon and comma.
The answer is {"value": 0.24, "unit": "bar"}
